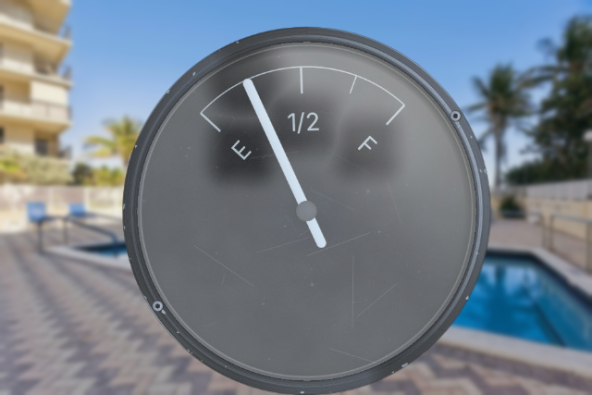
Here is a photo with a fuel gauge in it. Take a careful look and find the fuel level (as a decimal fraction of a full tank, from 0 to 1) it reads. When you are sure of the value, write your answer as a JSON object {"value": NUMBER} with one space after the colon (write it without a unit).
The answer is {"value": 0.25}
